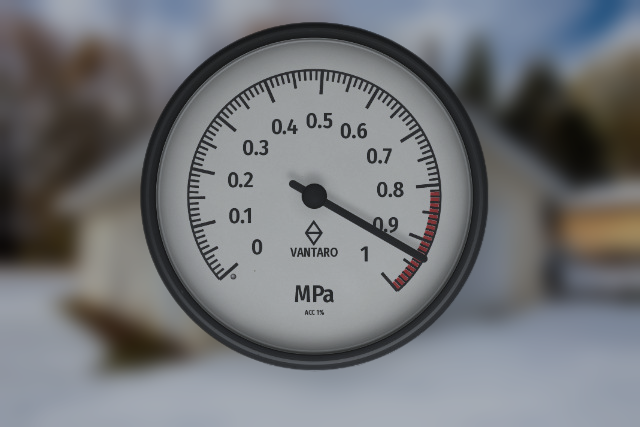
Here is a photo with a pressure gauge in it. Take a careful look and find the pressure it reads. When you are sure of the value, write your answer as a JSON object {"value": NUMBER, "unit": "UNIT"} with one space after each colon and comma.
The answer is {"value": 0.93, "unit": "MPa"}
